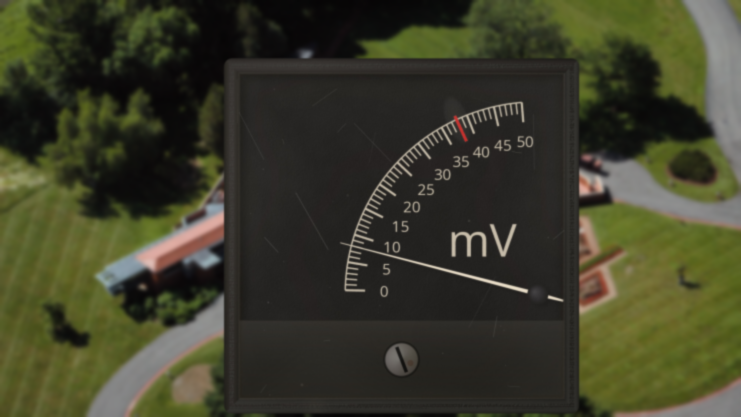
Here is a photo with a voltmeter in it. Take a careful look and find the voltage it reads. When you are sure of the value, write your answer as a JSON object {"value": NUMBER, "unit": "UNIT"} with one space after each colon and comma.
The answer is {"value": 8, "unit": "mV"}
